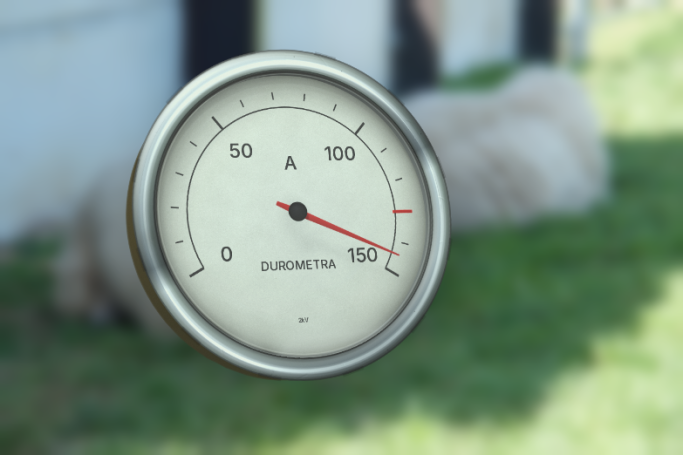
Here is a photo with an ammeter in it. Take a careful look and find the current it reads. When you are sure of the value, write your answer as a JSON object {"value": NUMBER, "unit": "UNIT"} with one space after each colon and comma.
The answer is {"value": 145, "unit": "A"}
